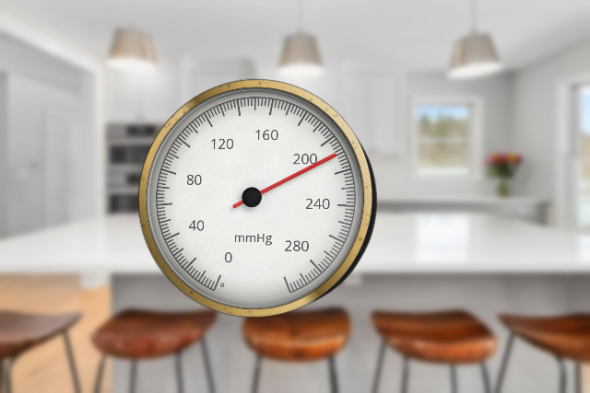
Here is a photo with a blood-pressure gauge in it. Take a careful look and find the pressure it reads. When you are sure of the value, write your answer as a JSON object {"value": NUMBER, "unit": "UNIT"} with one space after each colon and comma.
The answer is {"value": 210, "unit": "mmHg"}
